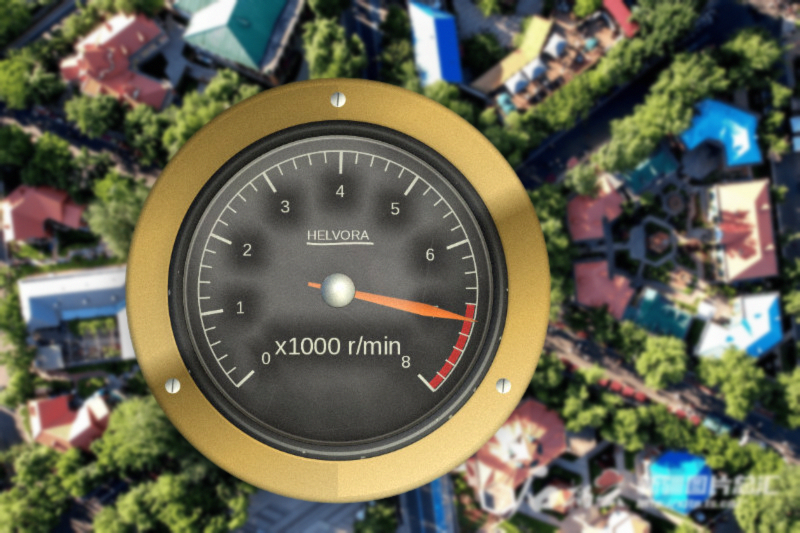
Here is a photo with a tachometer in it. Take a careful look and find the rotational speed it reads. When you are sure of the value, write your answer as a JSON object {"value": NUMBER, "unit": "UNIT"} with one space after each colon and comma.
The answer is {"value": 7000, "unit": "rpm"}
